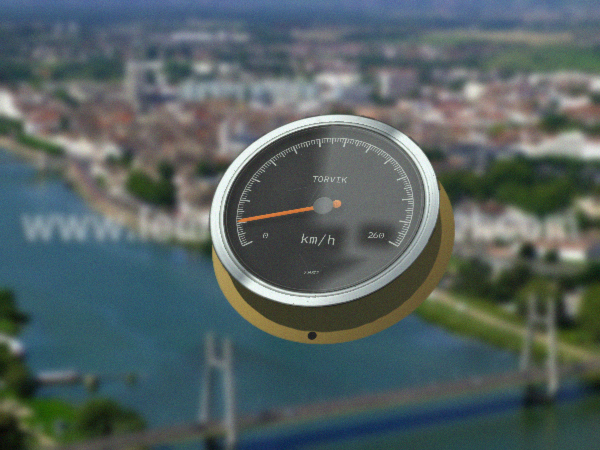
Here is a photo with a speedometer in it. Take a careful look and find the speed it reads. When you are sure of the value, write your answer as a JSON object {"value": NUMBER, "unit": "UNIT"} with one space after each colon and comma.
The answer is {"value": 20, "unit": "km/h"}
